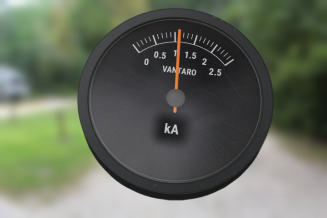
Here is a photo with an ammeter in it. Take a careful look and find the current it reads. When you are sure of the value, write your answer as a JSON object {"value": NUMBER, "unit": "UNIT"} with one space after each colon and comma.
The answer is {"value": 1.1, "unit": "kA"}
